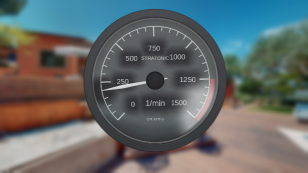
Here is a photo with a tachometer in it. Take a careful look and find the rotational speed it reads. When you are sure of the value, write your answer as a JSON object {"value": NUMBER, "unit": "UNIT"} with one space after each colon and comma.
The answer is {"value": 200, "unit": "rpm"}
